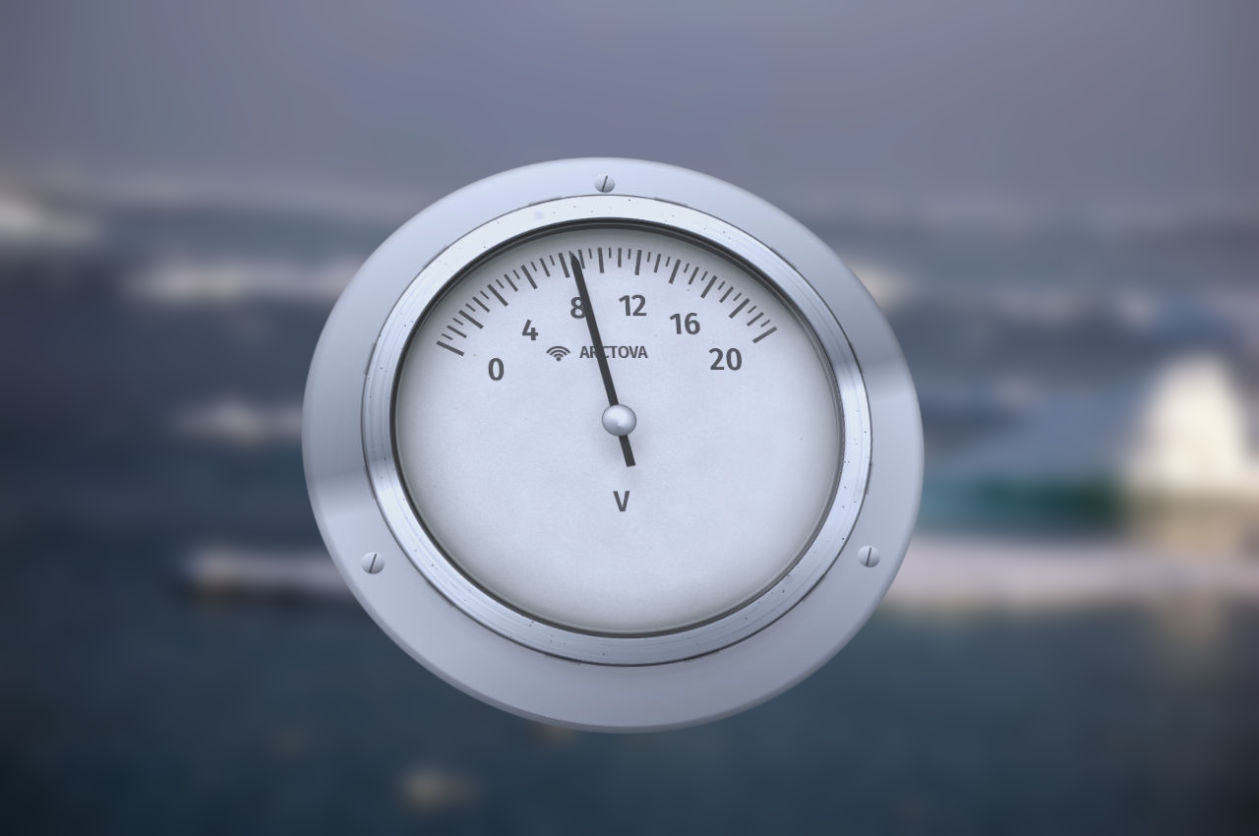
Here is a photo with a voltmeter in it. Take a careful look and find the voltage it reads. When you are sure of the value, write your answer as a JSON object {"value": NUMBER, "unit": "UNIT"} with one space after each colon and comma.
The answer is {"value": 8.5, "unit": "V"}
